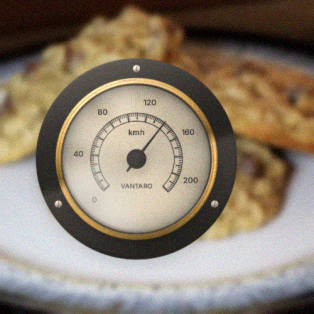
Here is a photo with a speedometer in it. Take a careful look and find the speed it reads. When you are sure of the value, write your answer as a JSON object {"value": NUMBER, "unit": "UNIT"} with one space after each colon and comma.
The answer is {"value": 140, "unit": "km/h"}
